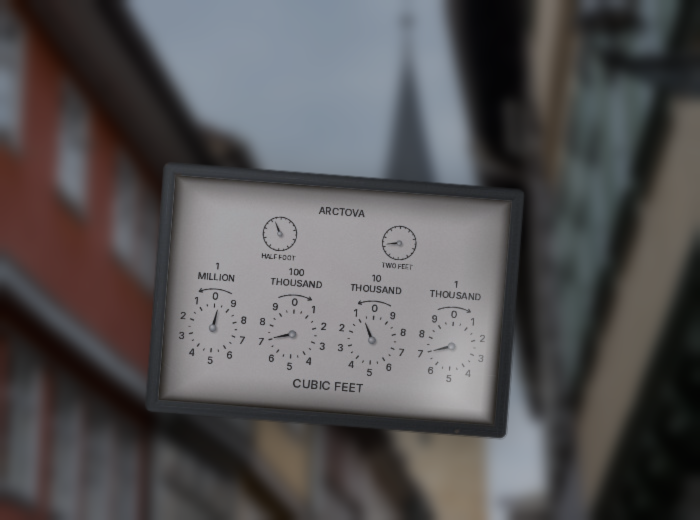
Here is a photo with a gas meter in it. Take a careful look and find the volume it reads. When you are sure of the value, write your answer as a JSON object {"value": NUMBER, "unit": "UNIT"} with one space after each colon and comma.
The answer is {"value": 970700, "unit": "ft³"}
